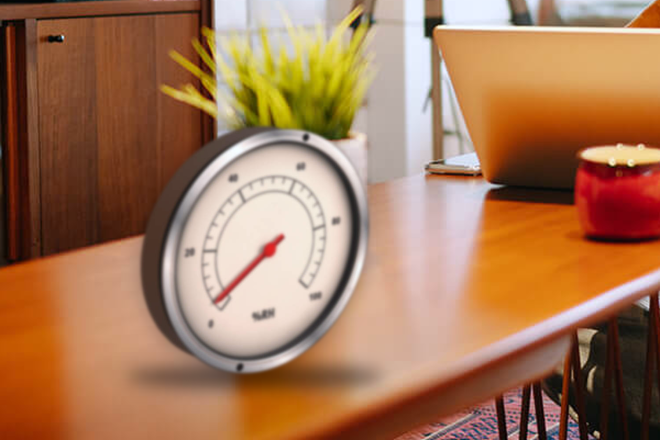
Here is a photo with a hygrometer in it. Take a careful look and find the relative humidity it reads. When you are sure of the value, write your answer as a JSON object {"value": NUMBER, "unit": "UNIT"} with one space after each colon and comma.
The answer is {"value": 4, "unit": "%"}
